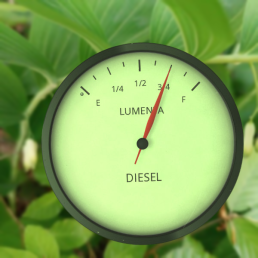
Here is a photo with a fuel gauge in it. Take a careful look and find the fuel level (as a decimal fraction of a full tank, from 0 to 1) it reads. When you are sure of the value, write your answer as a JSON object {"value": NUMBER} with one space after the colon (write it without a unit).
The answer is {"value": 0.75}
